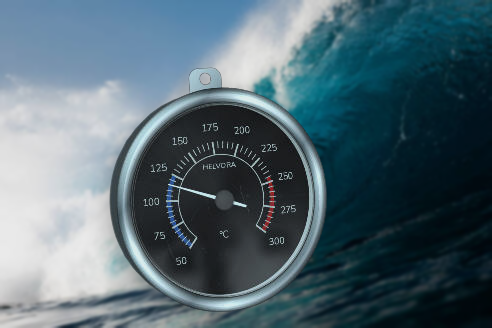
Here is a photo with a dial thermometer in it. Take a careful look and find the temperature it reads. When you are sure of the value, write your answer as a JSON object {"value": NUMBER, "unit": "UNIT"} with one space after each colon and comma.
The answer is {"value": 115, "unit": "°C"}
